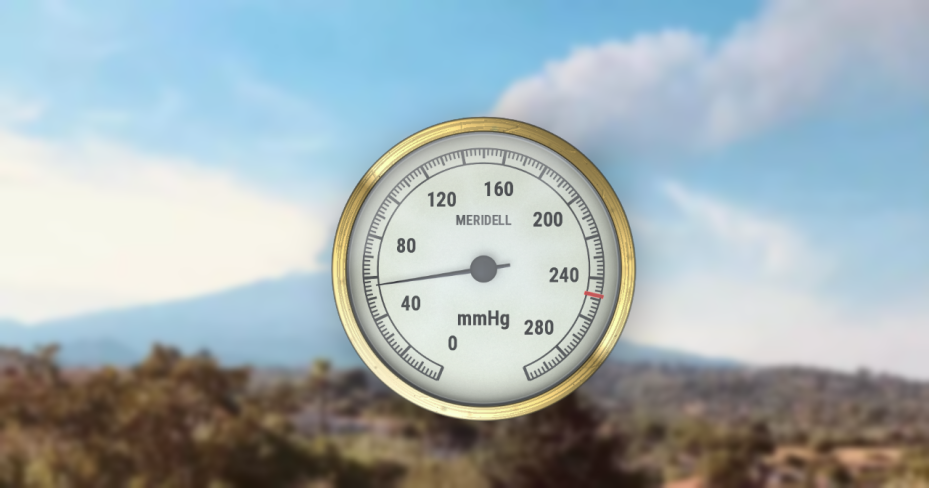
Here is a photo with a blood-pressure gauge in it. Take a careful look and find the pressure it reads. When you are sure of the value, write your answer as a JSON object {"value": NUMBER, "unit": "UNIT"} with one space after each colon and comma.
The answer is {"value": 56, "unit": "mmHg"}
